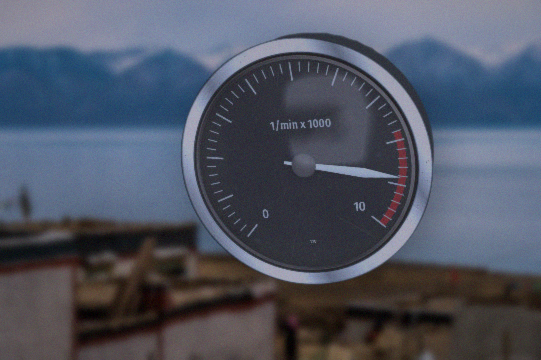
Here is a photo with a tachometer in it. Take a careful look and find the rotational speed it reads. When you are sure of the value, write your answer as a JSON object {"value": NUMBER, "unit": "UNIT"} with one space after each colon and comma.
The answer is {"value": 8800, "unit": "rpm"}
